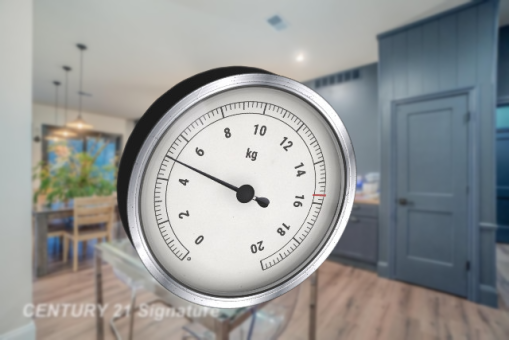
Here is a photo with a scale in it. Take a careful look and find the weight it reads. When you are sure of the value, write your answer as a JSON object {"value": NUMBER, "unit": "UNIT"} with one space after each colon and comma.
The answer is {"value": 5, "unit": "kg"}
